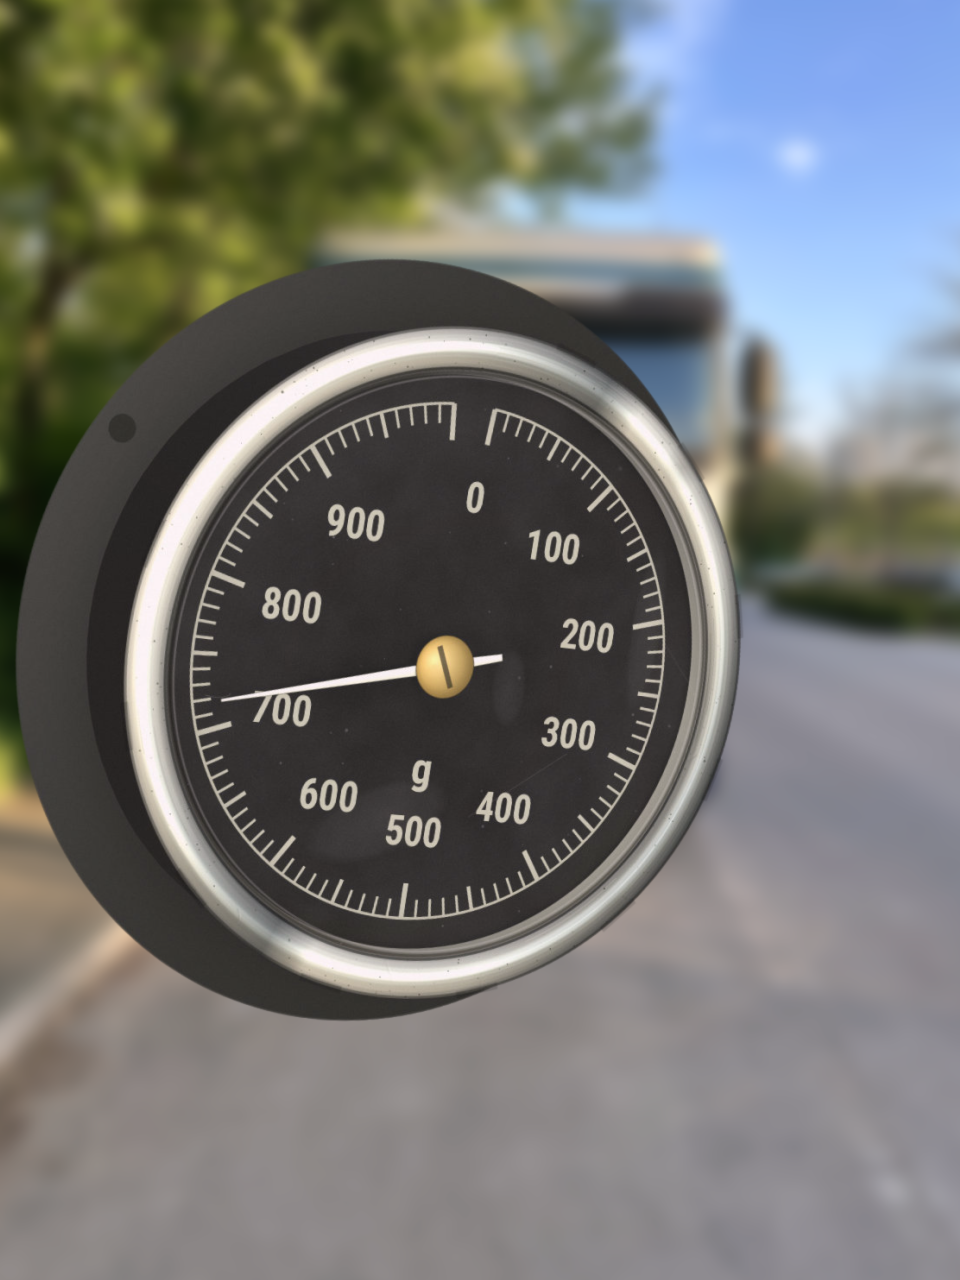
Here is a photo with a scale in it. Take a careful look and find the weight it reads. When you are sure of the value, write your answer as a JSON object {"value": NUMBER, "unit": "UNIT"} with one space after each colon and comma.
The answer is {"value": 720, "unit": "g"}
